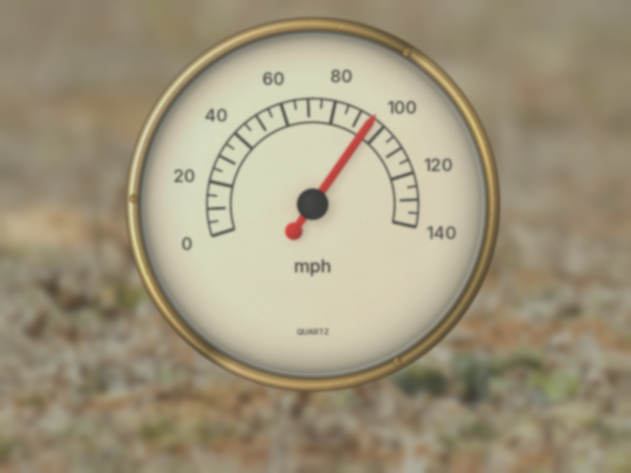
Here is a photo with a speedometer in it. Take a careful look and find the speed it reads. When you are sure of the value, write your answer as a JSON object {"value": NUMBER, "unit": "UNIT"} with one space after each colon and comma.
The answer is {"value": 95, "unit": "mph"}
